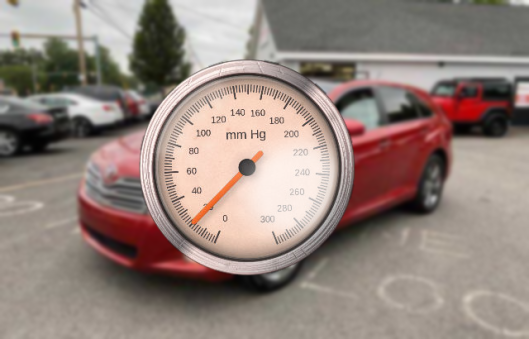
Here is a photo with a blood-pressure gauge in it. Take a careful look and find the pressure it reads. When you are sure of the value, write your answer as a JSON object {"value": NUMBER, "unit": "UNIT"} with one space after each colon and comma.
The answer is {"value": 20, "unit": "mmHg"}
